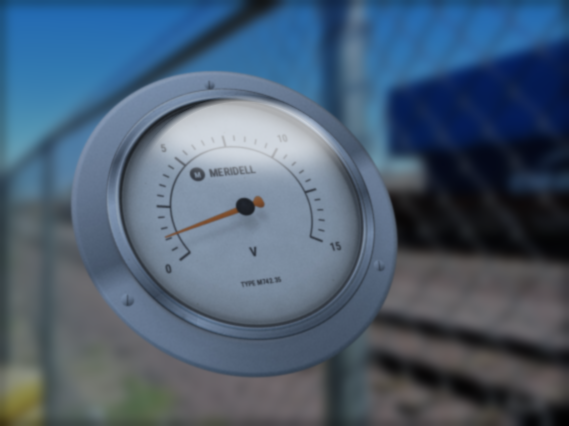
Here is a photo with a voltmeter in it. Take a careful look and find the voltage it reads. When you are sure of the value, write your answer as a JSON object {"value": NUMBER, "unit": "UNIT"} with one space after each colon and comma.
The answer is {"value": 1, "unit": "V"}
